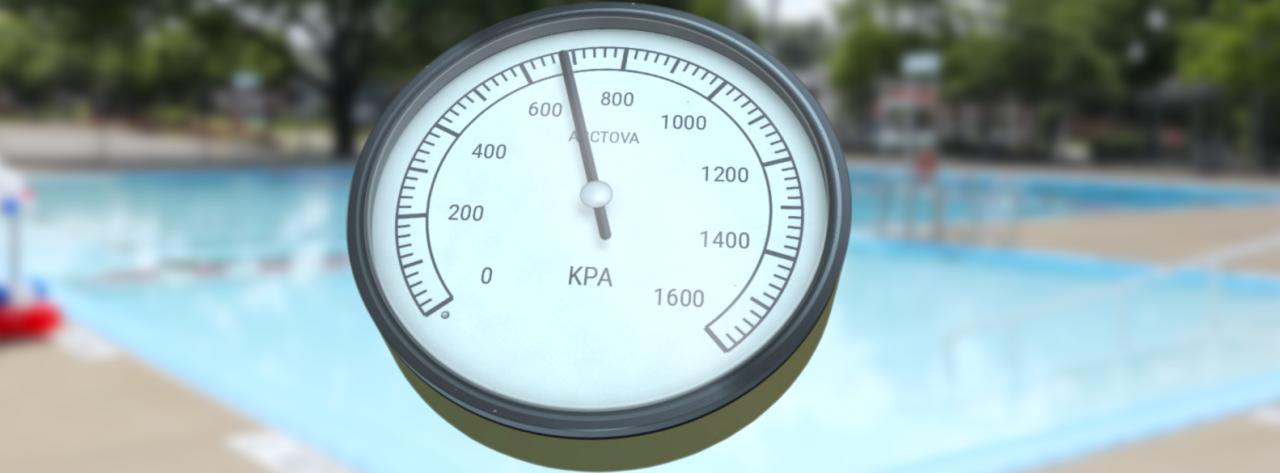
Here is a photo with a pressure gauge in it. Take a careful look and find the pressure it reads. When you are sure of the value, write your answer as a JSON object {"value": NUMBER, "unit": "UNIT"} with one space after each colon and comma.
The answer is {"value": 680, "unit": "kPa"}
